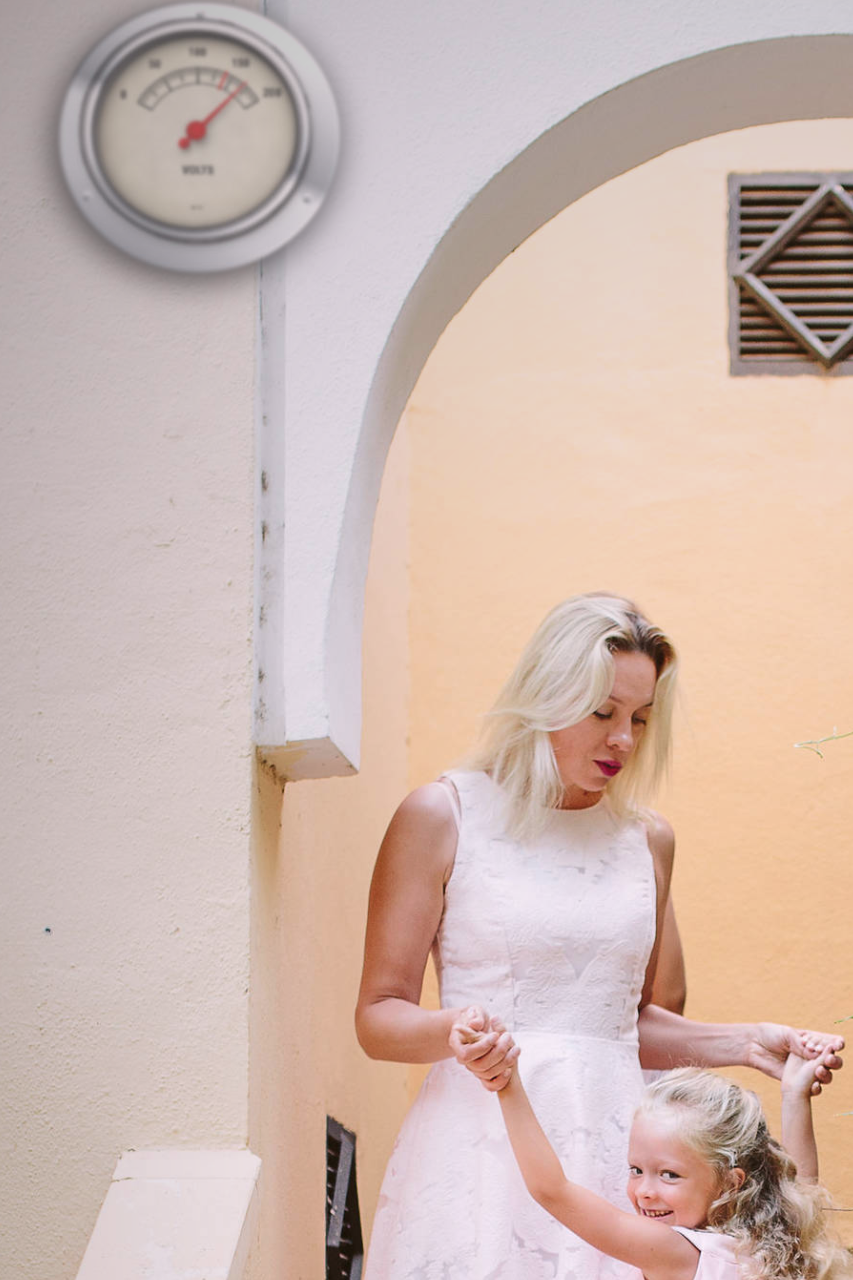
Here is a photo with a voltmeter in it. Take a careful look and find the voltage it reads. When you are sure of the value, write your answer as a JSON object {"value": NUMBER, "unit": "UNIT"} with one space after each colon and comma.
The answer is {"value": 175, "unit": "V"}
